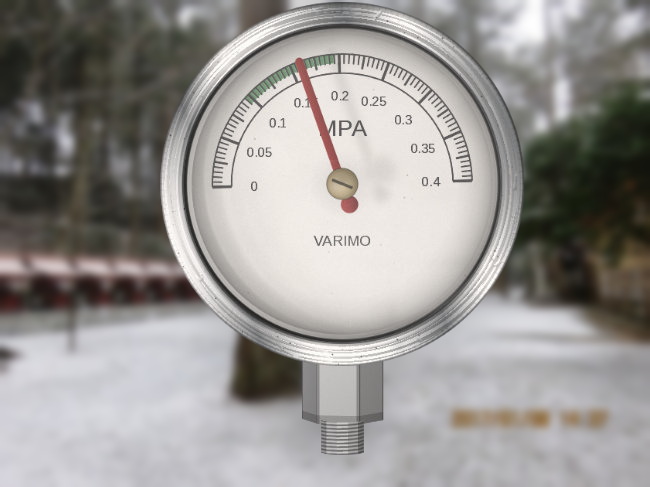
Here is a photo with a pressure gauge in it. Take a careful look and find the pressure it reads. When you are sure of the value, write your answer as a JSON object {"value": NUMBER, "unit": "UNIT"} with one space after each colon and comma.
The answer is {"value": 0.16, "unit": "MPa"}
